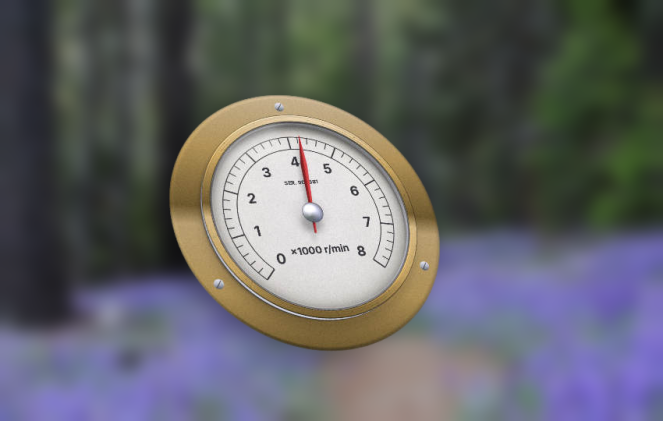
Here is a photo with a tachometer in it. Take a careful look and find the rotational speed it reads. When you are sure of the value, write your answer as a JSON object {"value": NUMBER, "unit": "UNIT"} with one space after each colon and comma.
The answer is {"value": 4200, "unit": "rpm"}
